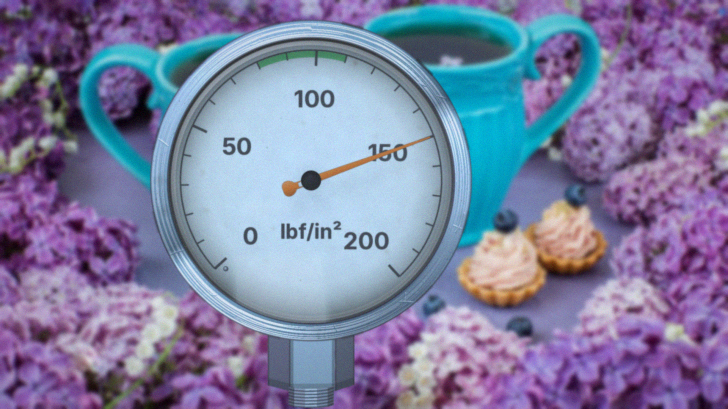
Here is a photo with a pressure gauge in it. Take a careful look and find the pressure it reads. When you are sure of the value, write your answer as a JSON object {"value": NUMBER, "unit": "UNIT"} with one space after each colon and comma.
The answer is {"value": 150, "unit": "psi"}
